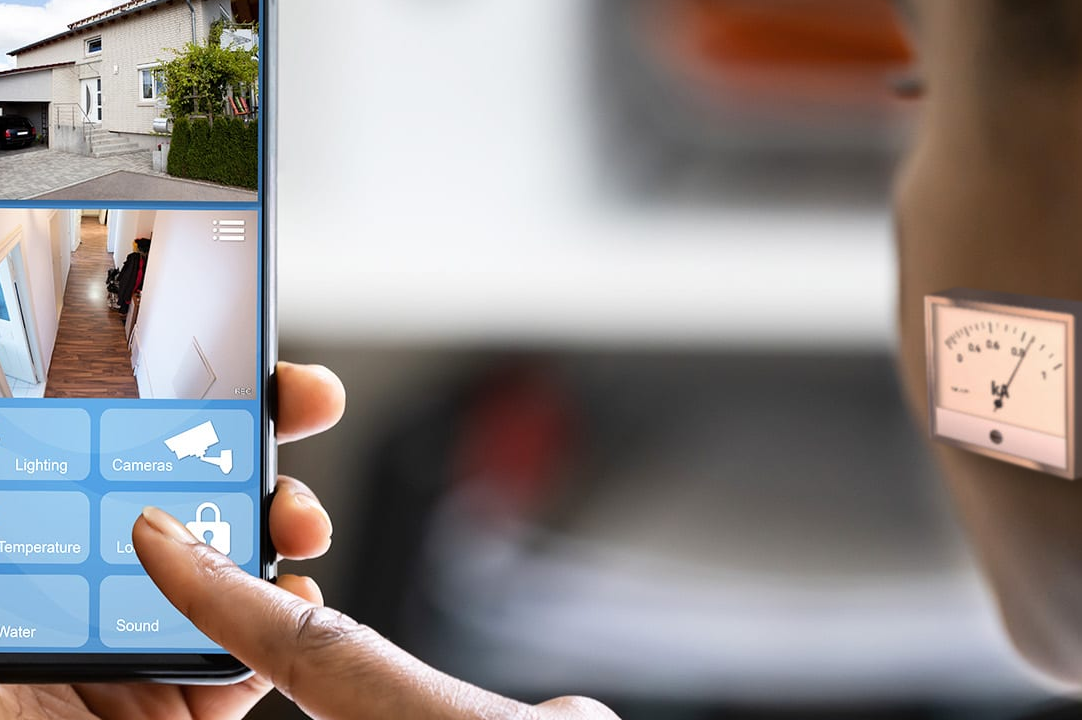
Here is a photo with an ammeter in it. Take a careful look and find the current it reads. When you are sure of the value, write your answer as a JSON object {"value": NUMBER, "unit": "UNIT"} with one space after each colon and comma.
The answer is {"value": 0.85, "unit": "kA"}
